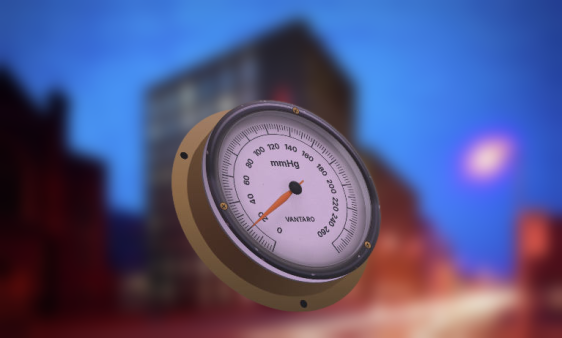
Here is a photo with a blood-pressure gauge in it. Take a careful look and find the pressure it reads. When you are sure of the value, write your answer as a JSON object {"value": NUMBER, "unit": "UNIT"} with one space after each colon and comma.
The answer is {"value": 20, "unit": "mmHg"}
